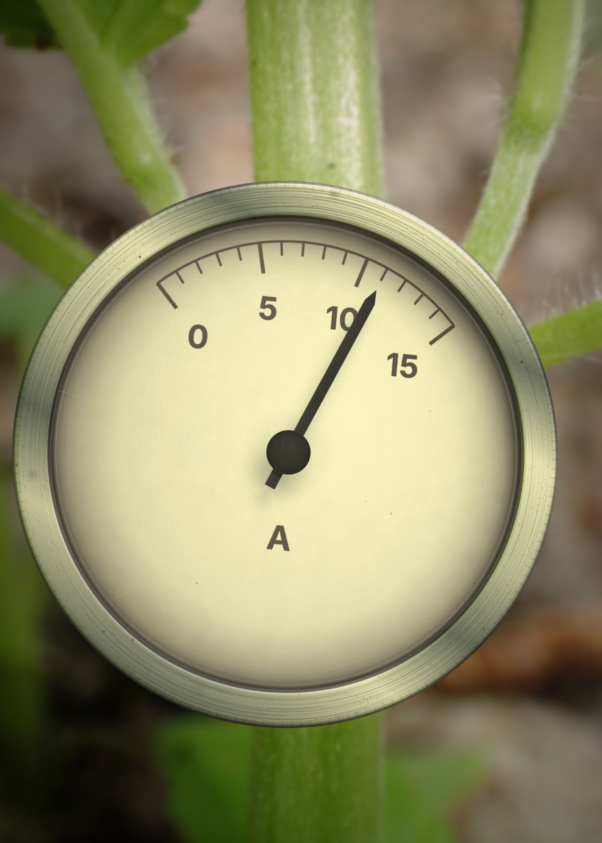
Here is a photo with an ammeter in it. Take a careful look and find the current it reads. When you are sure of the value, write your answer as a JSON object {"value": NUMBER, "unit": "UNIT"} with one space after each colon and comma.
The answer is {"value": 11, "unit": "A"}
